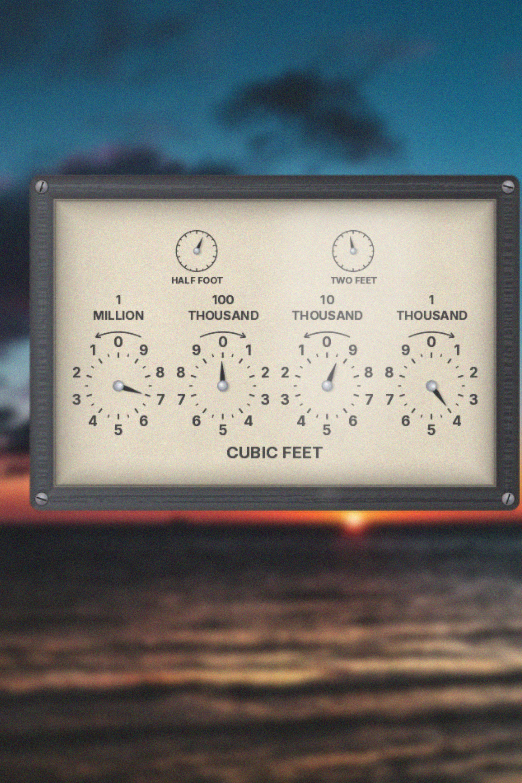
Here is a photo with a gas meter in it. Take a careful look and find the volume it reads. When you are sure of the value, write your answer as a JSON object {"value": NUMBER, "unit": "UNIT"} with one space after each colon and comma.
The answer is {"value": 699400, "unit": "ft³"}
